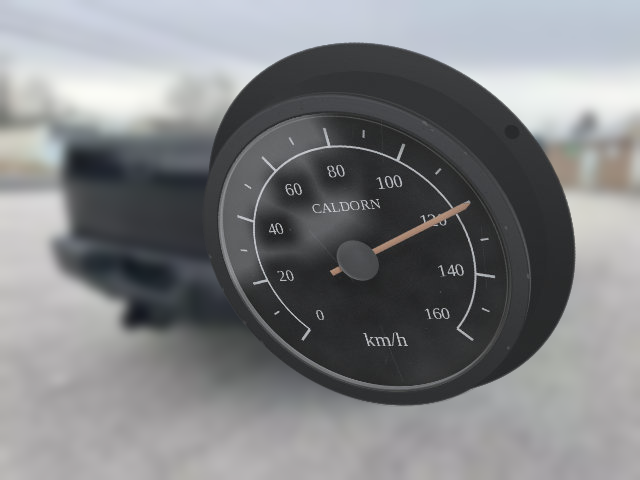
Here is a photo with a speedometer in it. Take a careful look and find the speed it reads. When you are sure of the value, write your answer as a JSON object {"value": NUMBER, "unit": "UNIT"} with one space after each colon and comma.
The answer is {"value": 120, "unit": "km/h"}
